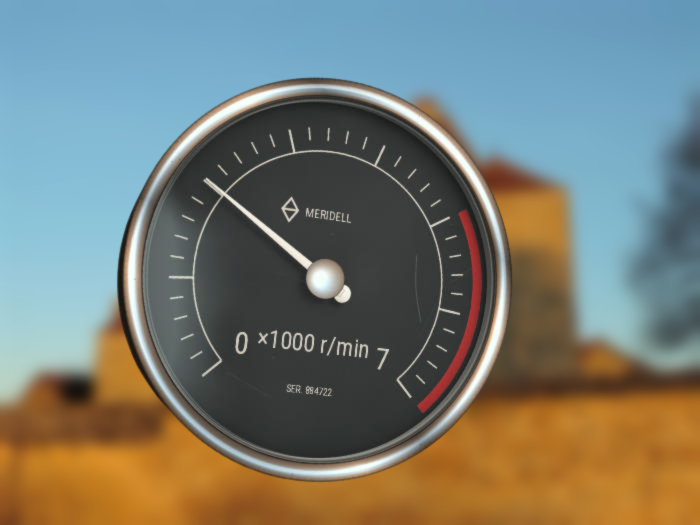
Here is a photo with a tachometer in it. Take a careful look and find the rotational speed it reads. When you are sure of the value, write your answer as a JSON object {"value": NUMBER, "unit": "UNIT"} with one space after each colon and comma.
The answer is {"value": 2000, "unit": "rpm"}
